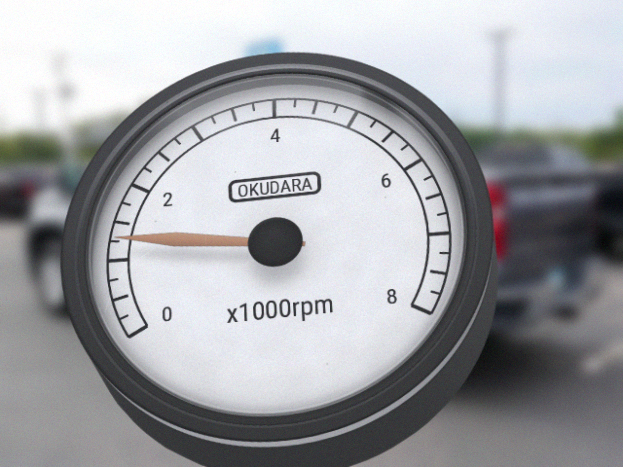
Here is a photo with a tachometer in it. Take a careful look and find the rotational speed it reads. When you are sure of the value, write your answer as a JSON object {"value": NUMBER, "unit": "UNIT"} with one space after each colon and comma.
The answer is {"value": 1250, "unit": "rpm"}
